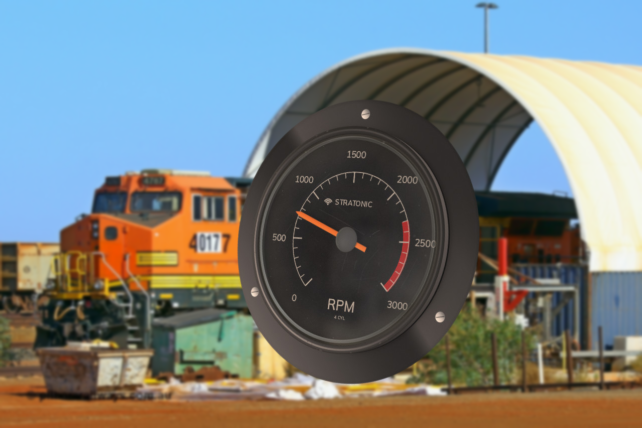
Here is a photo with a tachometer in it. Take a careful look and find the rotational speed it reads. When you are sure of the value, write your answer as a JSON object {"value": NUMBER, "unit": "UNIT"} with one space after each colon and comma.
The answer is {"value": 750, "unit": "rpm"}
